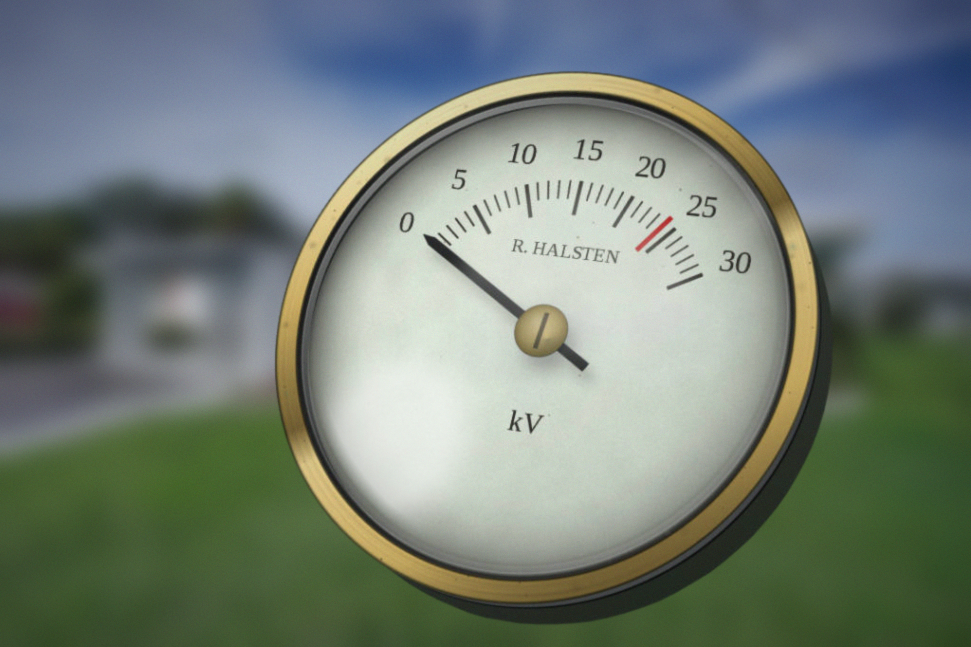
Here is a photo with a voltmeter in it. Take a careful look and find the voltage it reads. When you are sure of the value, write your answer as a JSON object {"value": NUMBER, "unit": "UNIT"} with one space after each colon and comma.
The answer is {"value": 0, "unit": "kV"}
